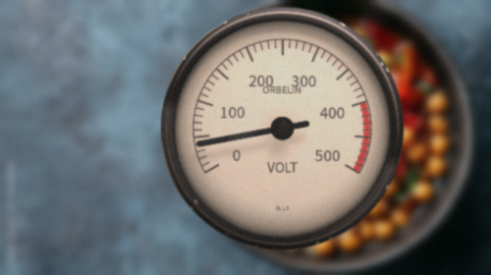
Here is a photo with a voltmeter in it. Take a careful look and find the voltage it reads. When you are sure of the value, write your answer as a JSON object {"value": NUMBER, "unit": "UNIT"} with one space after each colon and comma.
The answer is {"value": 40, "unit": "V"}
